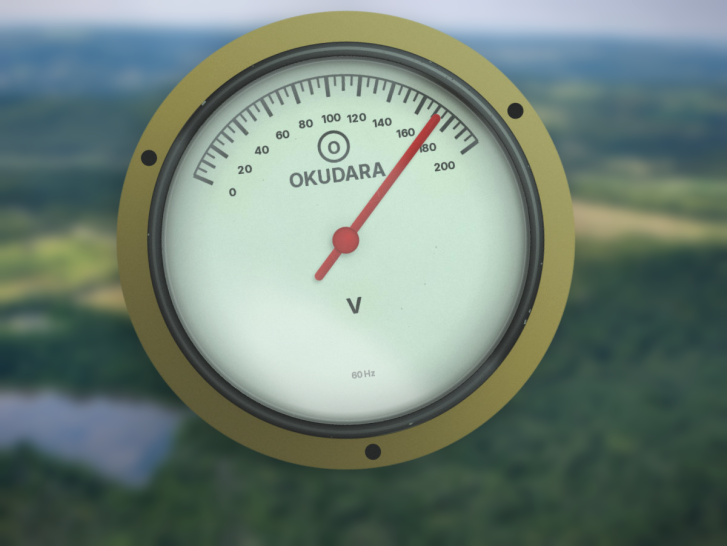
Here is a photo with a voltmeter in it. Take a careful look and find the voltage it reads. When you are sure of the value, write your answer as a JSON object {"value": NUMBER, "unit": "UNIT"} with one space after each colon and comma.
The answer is {"value": 172.5, "unit": "V"}
